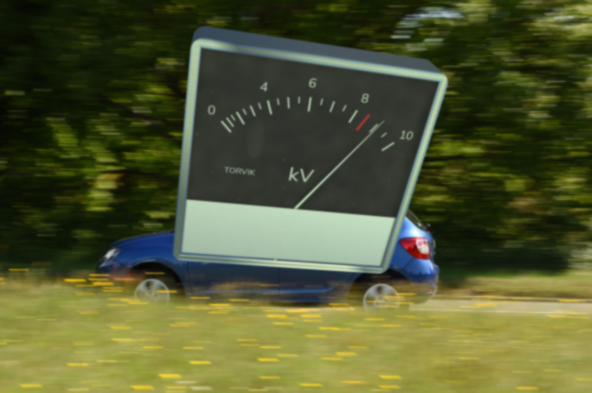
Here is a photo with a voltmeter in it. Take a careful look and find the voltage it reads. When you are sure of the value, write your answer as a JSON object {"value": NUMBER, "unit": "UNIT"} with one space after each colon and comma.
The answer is {"value": 9, "unit": "kV"}
